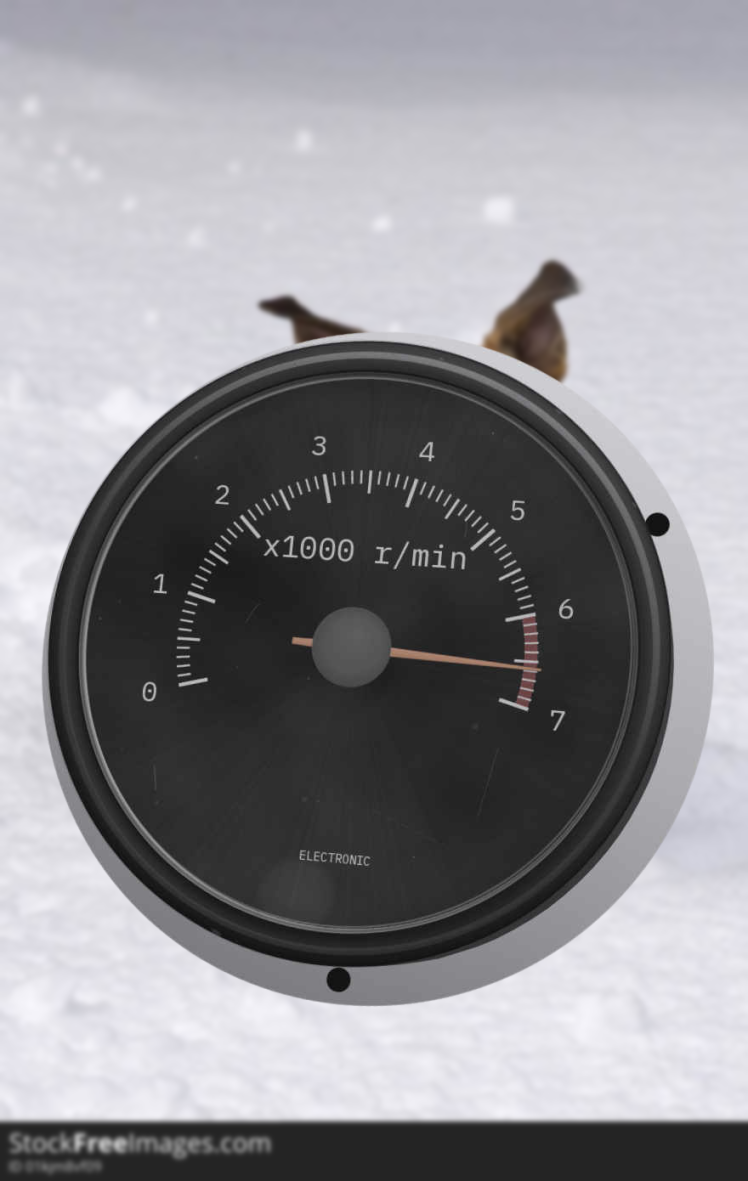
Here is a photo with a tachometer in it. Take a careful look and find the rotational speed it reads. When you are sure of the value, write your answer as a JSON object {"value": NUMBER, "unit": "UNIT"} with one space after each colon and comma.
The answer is {"value": 6600, "unit": "rpm"}
